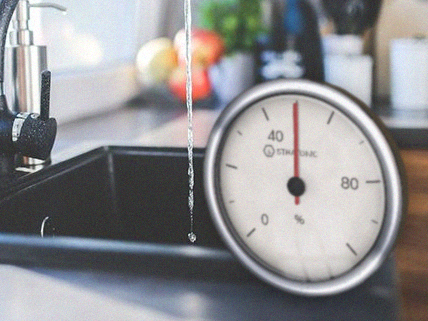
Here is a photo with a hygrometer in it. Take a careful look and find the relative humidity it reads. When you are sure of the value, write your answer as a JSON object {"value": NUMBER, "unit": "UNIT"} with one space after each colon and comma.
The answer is {"value": 50, "unit": "%"}
